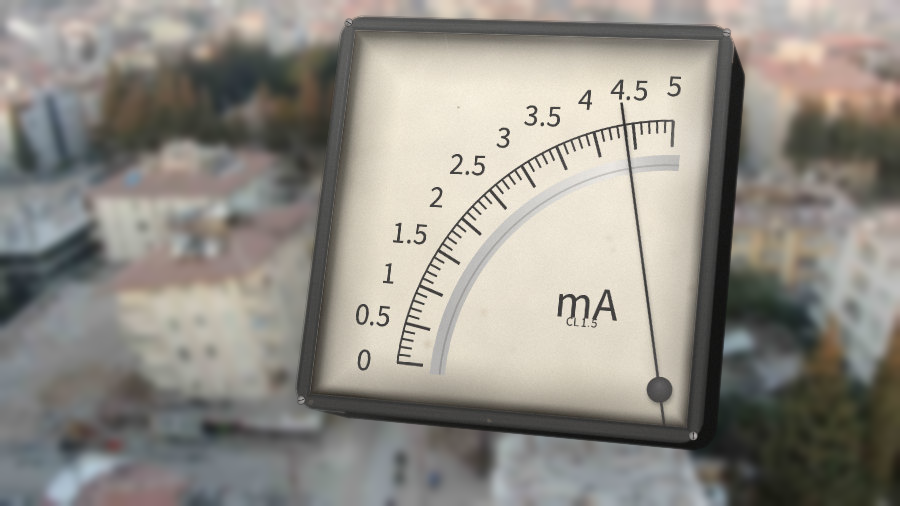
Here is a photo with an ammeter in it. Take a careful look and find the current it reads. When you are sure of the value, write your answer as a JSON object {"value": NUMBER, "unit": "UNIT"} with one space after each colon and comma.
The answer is {"value": 4.4, "unit": "mA"}
